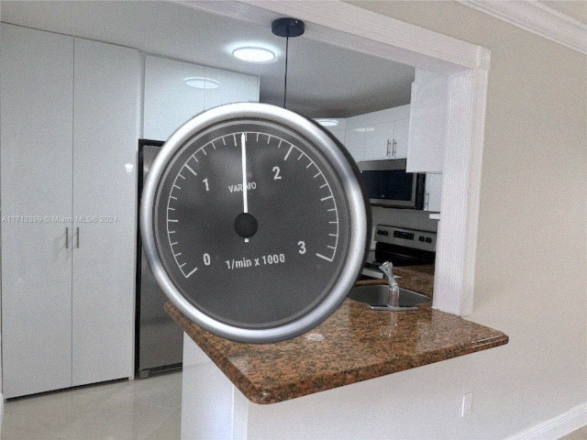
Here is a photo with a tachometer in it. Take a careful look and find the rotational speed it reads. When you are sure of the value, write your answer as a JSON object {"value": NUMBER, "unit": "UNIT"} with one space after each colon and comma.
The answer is {"value": 1600, "unit": "rpm"}
